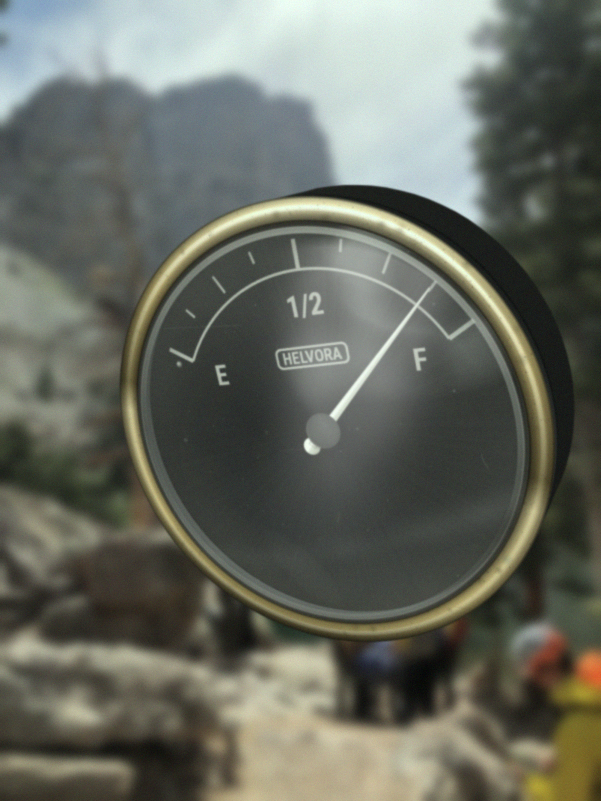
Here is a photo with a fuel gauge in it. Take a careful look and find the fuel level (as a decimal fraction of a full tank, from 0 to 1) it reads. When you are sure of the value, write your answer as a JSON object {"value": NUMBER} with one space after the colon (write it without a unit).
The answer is {"value": 0.875}
